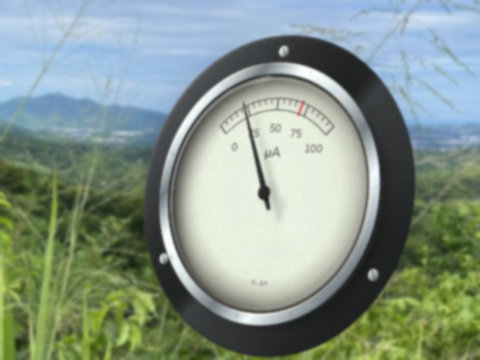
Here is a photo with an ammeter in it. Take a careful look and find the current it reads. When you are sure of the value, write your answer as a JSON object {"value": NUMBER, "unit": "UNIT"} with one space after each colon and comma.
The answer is {"value": 25, "unit": "µA"}
